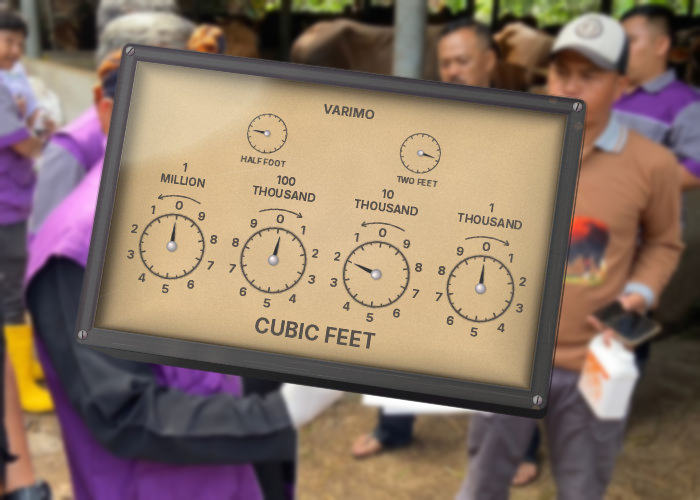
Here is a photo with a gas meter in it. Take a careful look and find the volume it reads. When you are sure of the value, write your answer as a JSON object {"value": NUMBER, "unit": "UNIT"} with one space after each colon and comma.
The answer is {"value": 2000, "unit": "ft³"}
